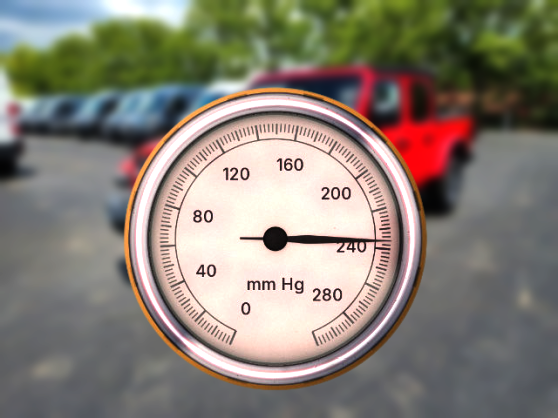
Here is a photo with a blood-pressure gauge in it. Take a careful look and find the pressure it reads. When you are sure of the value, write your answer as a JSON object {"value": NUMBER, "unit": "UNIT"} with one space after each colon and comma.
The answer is {"value": 236, "unit": "mmHg"}
